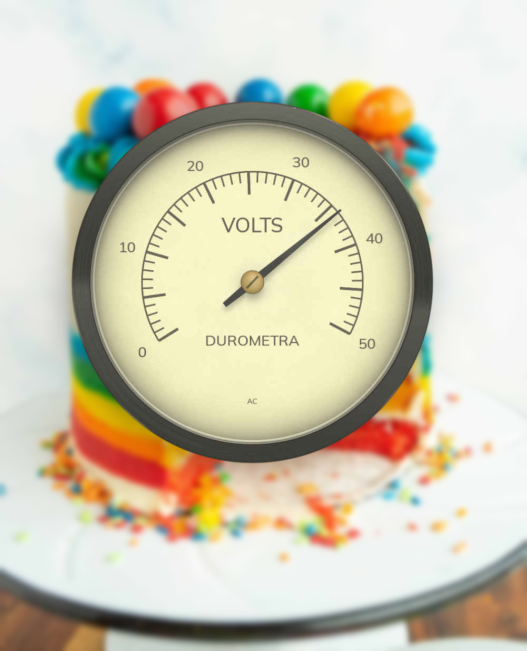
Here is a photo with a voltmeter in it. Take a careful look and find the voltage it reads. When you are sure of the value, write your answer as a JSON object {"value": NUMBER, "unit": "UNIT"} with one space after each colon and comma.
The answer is {"value": 36, "unit": "V"}
